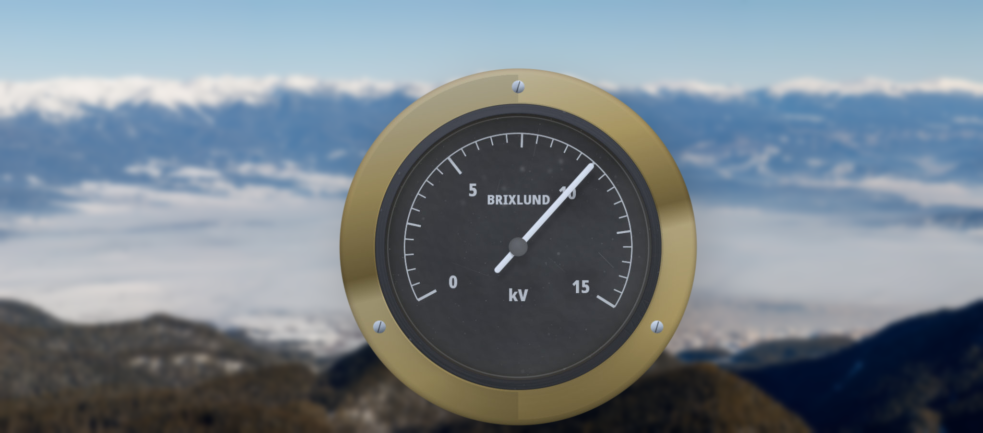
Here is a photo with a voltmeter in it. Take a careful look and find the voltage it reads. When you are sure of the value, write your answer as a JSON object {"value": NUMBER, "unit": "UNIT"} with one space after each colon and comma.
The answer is {"value": 10, "unit": "kV"}
